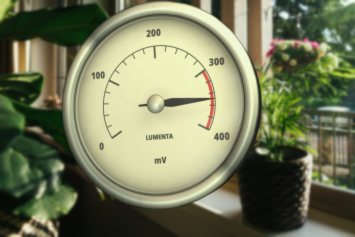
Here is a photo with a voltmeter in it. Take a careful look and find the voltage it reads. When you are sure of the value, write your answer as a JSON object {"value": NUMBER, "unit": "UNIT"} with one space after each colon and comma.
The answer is {"value": 350, "unit": "mV"}
